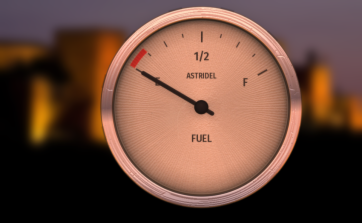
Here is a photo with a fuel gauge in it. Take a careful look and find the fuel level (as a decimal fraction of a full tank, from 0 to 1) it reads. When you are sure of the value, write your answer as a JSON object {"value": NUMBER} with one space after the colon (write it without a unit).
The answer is {"value": 0}
